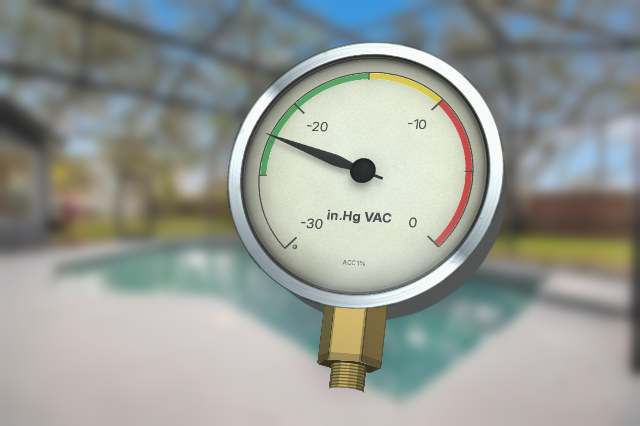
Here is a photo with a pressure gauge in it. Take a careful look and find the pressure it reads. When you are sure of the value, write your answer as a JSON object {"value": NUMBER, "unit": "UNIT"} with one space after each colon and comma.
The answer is {"value": -22.5, "unit": "inHg"}
